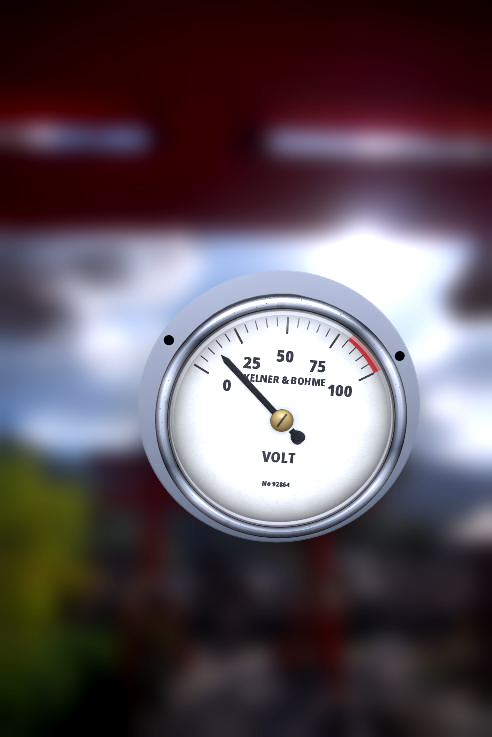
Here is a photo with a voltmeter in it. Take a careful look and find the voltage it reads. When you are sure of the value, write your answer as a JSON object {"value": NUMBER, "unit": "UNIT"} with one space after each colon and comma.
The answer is {"value": 12.5, "unit": "V"}
